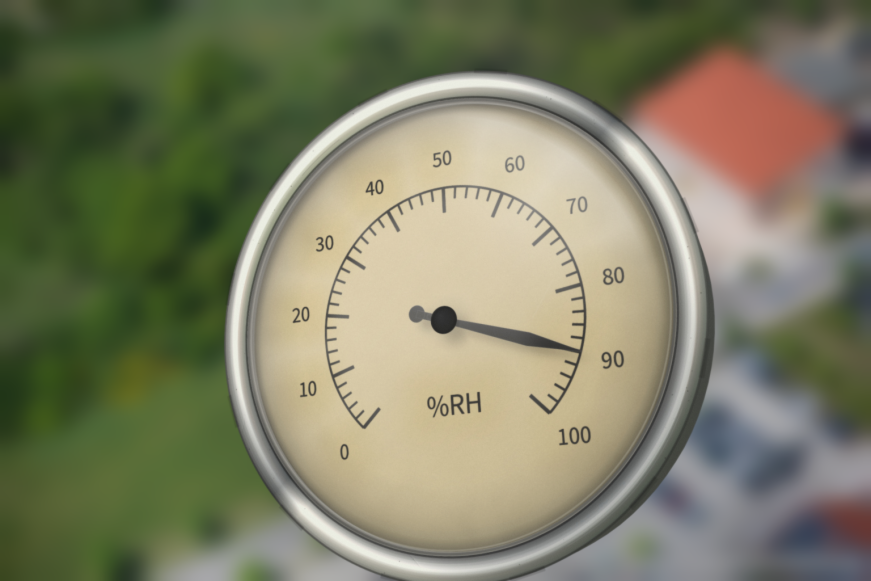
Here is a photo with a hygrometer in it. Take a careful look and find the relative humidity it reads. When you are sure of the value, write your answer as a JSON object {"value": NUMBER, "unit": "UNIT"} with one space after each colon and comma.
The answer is {"value": 90, "unit": "%"}
